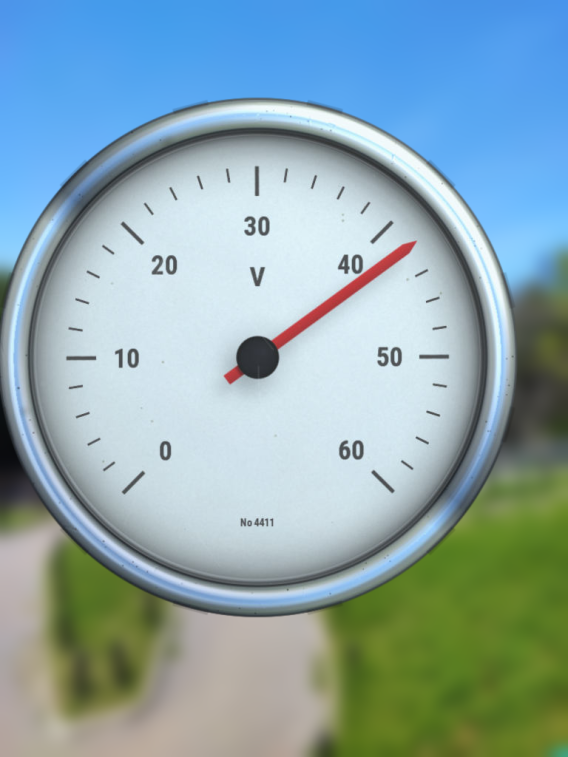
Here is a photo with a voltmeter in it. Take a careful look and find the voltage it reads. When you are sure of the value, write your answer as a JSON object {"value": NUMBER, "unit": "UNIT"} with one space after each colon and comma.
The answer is {"value": 42, "unit": "V"}
